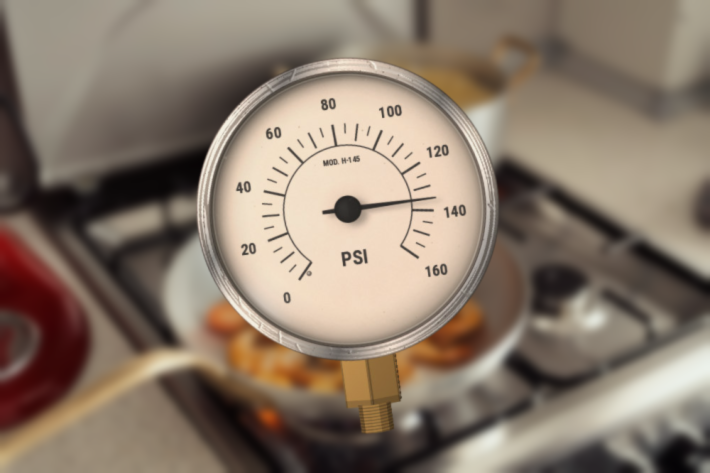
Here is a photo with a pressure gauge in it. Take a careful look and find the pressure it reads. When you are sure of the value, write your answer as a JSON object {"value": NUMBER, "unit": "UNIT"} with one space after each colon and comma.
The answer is {"value": 135, "unit": "psi"}
